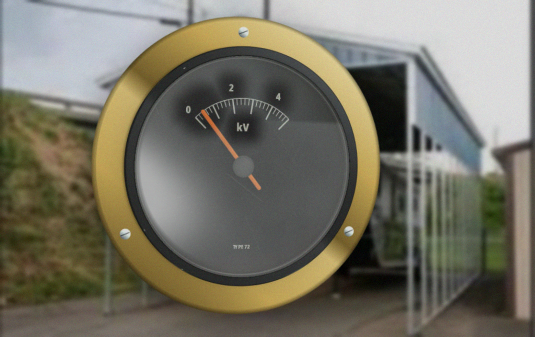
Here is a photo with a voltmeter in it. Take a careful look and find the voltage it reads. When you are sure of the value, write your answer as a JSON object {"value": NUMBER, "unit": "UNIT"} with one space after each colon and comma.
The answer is {"value": 0.4, "unit": "kV"}
